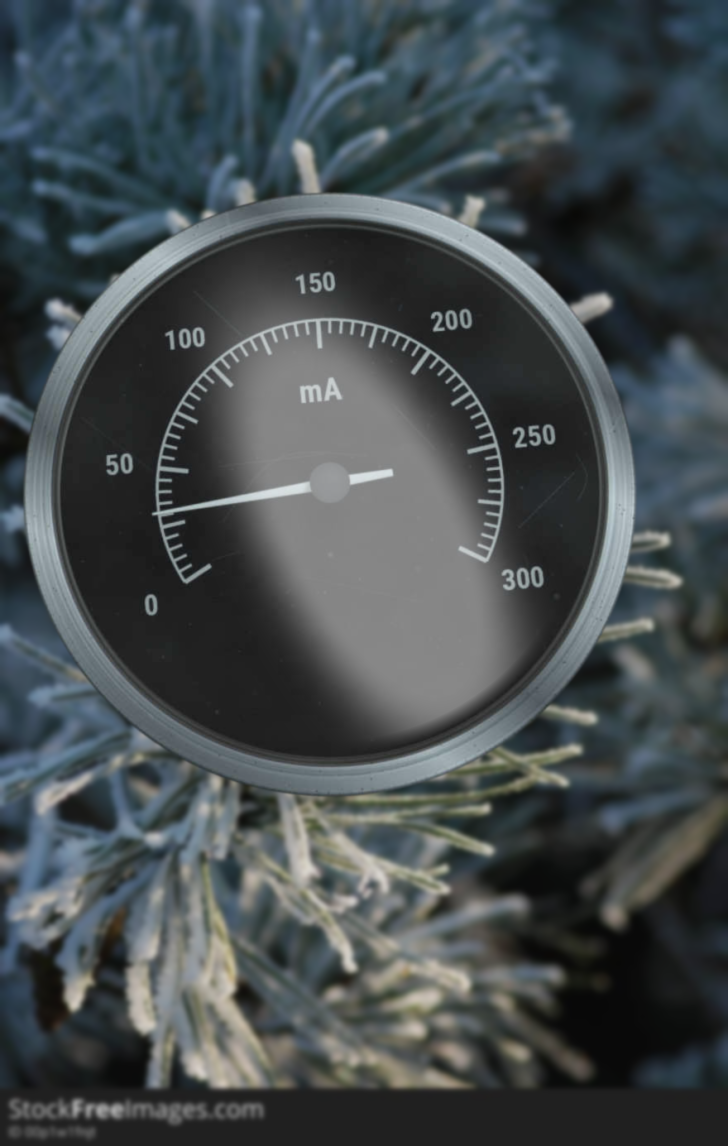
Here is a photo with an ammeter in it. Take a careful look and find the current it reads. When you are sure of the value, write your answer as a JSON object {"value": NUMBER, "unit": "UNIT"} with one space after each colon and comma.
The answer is {"value": 30, "unit": "mA"}
